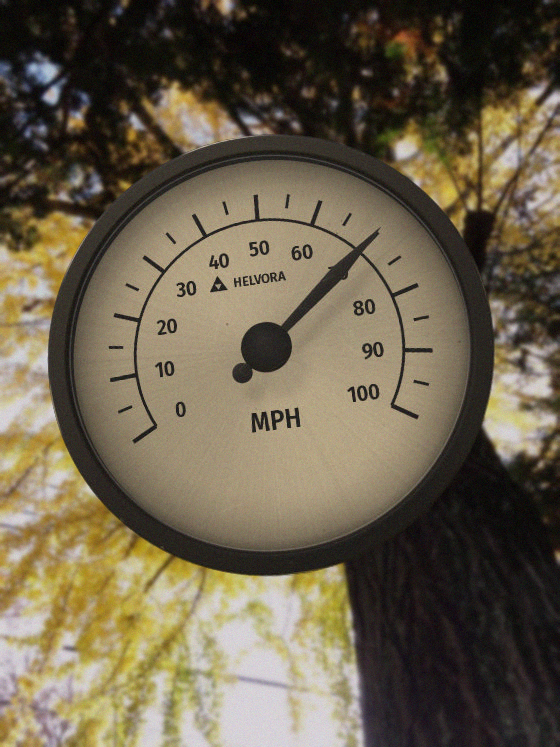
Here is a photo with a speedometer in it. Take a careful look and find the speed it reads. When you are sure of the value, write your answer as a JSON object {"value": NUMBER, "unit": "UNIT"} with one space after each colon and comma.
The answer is {"value": 70, "unit": "mph"}
